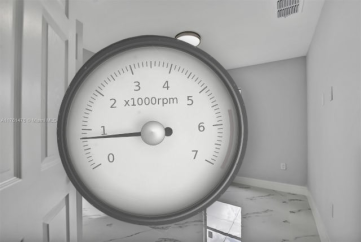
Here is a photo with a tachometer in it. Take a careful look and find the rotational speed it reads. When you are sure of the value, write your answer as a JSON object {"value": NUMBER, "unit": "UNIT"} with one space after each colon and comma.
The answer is {"value": 800, "unit": "rpm"}
